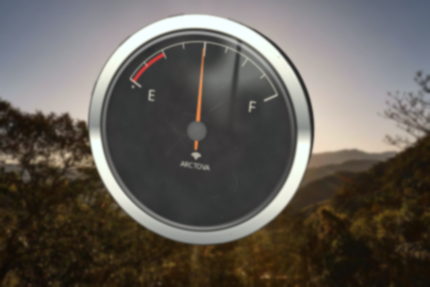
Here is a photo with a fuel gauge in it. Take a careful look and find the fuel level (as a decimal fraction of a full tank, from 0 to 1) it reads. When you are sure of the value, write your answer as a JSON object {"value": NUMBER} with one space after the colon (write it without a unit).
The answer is {"value": 0.5}
